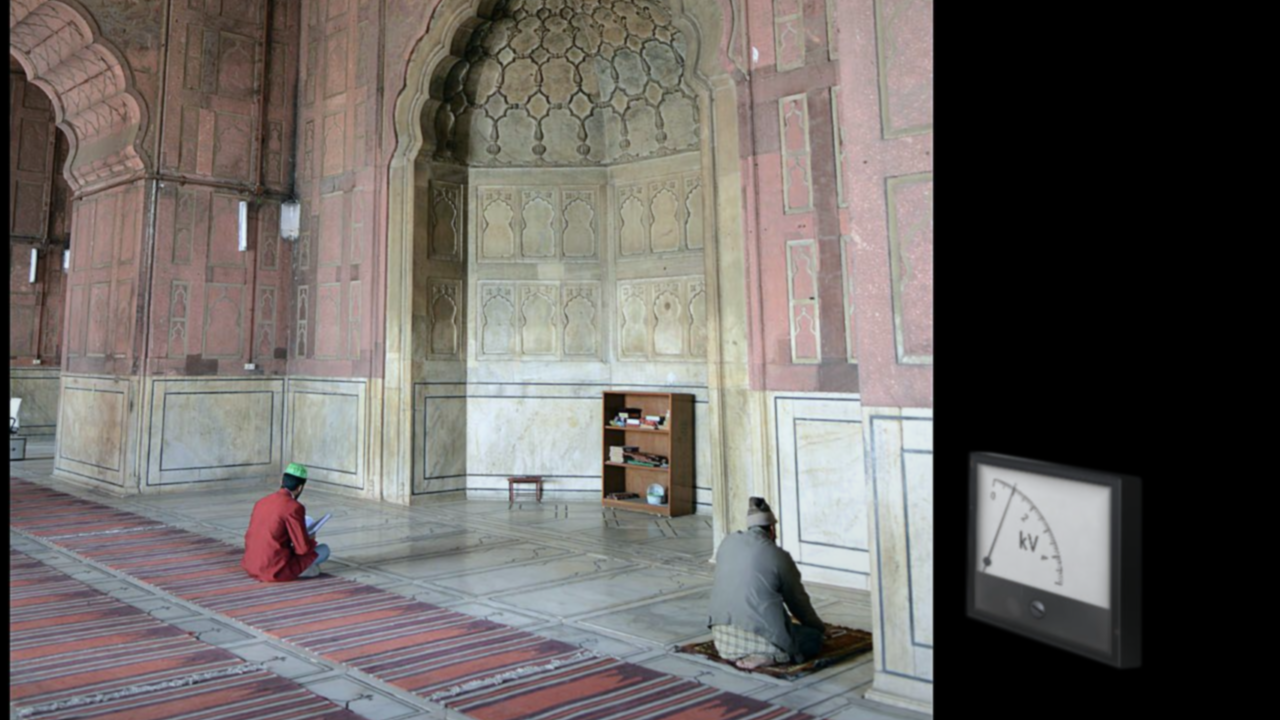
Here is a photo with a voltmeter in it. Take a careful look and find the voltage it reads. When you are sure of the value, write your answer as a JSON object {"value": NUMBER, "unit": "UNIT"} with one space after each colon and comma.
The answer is {"value": 1, "unit": "kV"}
